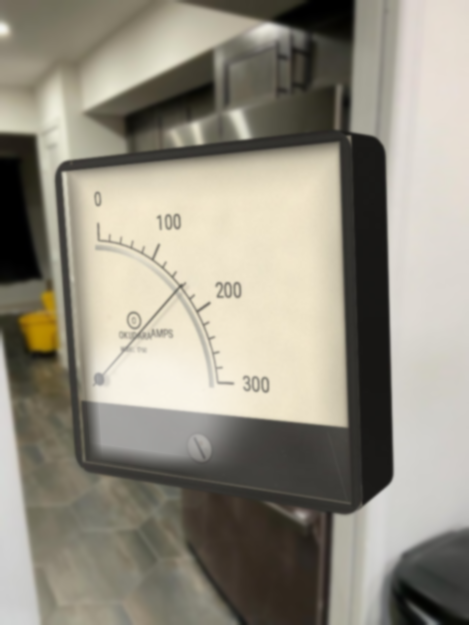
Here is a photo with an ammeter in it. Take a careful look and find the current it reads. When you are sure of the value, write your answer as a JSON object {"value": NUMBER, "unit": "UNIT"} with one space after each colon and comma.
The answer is {"value": 160, "unit": "A"}
